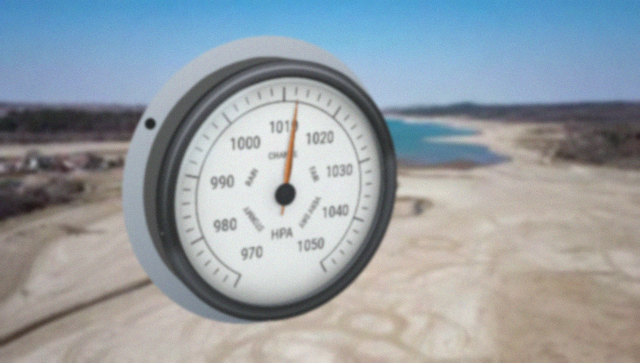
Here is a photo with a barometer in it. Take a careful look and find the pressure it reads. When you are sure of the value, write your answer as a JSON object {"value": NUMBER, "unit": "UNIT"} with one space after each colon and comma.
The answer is {"value": 1012, "unit": "hPa"}
